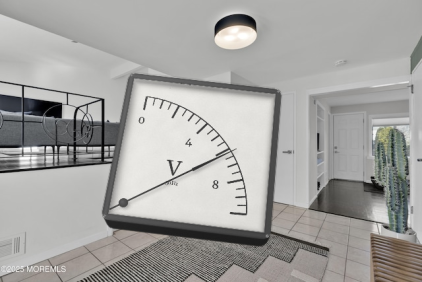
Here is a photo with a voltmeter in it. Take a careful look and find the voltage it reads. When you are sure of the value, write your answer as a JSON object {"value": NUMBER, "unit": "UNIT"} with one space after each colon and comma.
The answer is {"value": 6.25, "unit": "V"}
